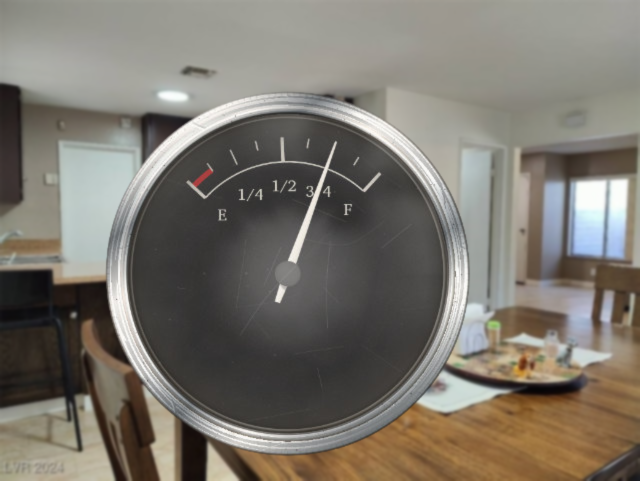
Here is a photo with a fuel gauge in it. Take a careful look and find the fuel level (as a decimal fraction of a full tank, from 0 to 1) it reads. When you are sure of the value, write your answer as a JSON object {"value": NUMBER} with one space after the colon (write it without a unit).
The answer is {"value": 0.75}
